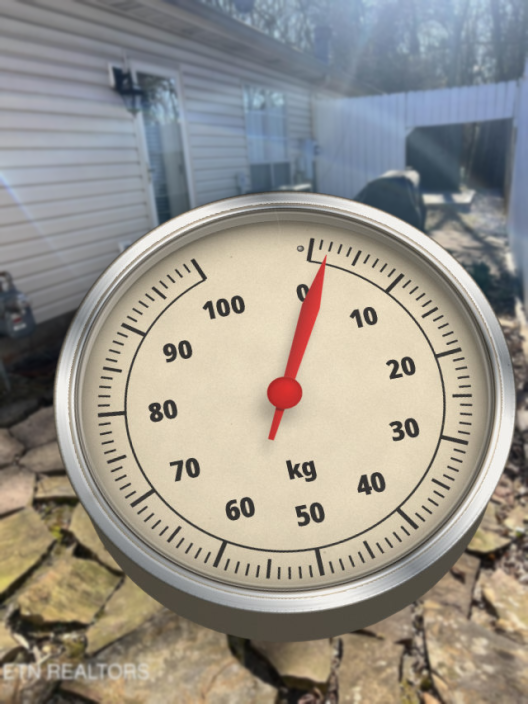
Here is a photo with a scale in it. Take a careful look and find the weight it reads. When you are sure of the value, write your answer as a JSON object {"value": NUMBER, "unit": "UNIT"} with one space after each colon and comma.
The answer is {"value": 2, "unit": "kg"}
